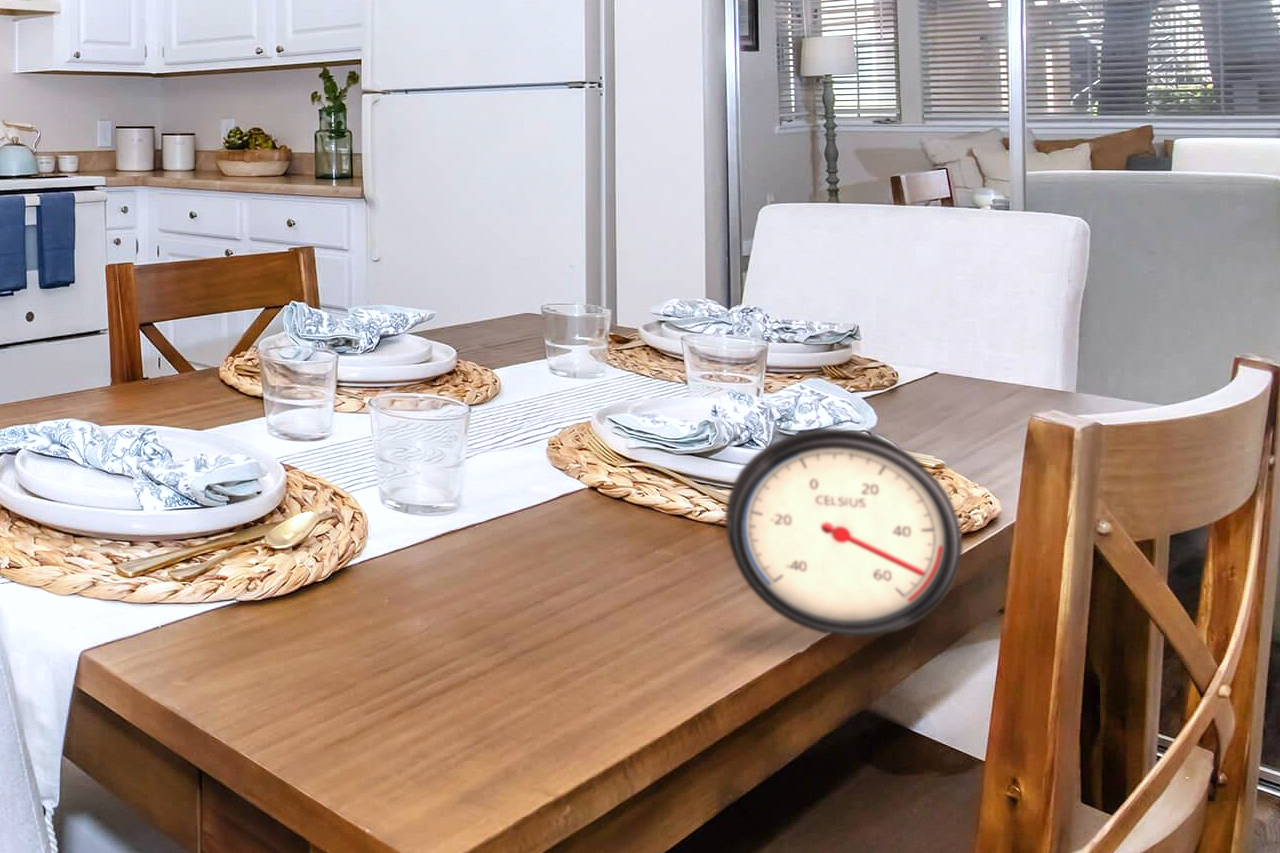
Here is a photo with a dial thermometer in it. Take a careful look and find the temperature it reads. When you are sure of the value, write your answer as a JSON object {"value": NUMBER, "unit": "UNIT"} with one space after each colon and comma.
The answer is {"value": 52, "unit": "°C"}
